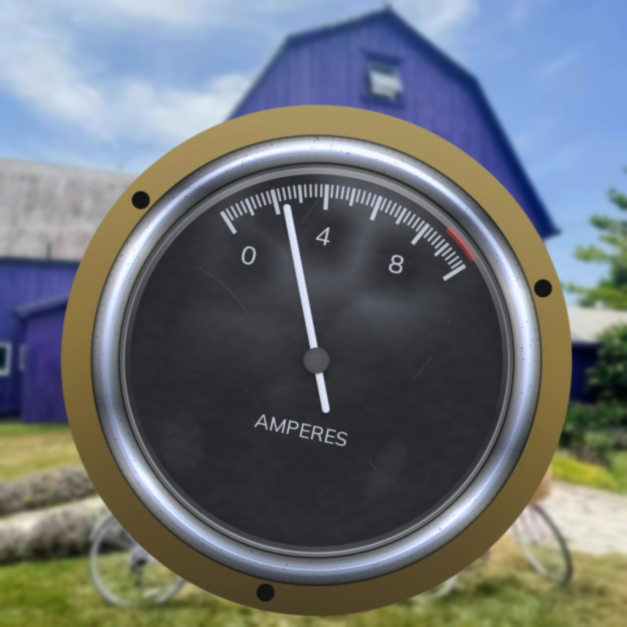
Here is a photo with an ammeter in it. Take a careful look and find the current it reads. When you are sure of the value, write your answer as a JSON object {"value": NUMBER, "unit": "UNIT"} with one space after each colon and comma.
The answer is {"value": 2.4, "unit": "A"}
